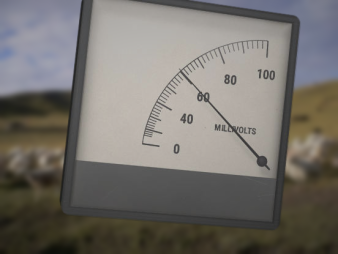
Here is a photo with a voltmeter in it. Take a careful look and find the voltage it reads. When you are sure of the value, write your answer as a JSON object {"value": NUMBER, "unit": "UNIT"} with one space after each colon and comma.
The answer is {"value": 60, "unit": "mV"}
